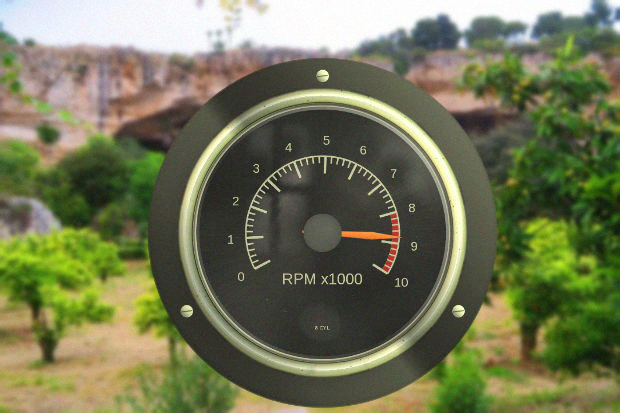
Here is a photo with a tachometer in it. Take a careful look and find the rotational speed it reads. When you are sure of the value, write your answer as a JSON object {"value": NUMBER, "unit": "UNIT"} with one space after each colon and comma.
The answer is {"value": 8800, "unit": "rpm"}
